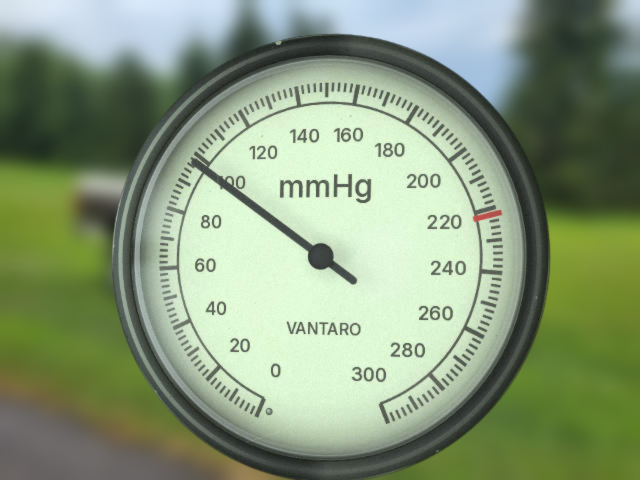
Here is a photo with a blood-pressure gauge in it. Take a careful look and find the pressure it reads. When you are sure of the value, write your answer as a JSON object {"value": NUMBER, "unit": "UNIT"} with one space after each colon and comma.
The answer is {"value": 98, "unit": "mmHg"}
